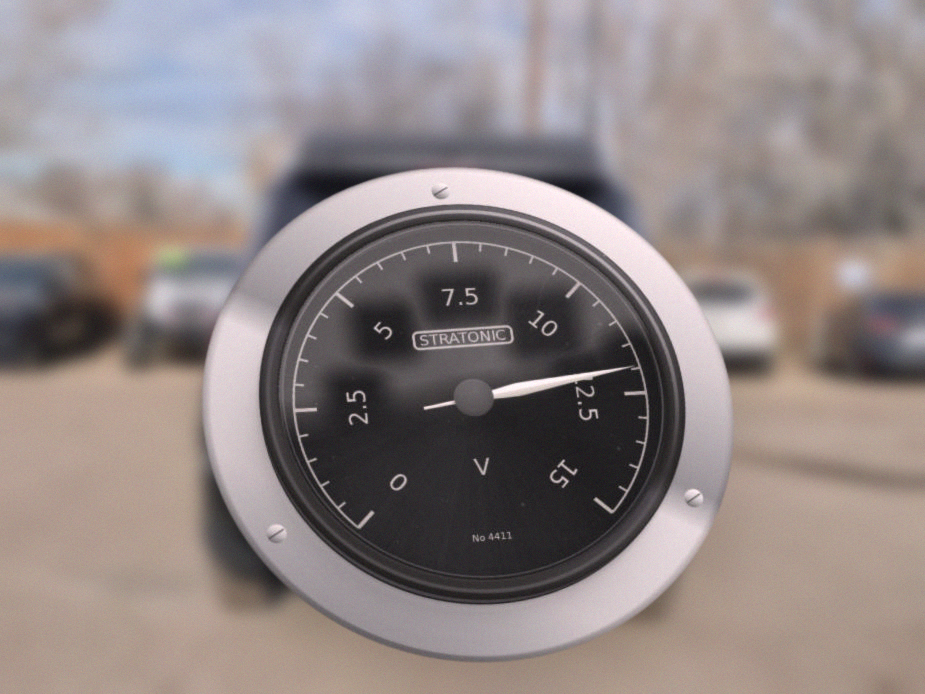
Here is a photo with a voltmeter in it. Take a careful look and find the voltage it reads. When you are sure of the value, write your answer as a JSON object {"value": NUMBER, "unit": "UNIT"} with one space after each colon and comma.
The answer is {"value": 12, "unit": "V"}
